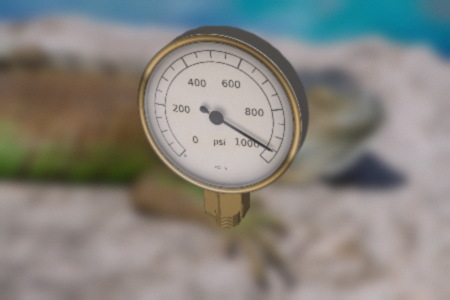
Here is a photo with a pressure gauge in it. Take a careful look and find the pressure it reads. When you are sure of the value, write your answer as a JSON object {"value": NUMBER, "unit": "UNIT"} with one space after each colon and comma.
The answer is {"value": 950, "unit": "psi"}
